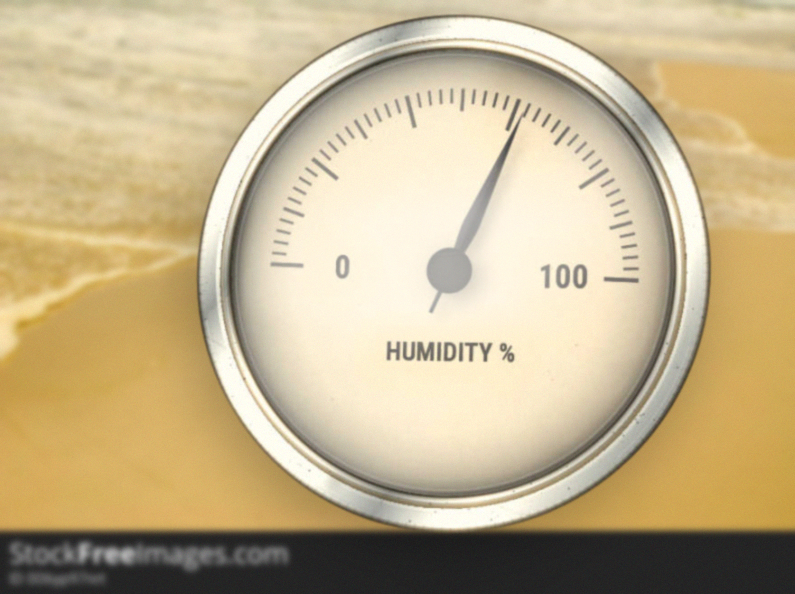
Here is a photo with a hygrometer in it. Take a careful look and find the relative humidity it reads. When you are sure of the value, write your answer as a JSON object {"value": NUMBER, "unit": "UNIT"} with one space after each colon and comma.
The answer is {"value": 62, "unit": "%"}
